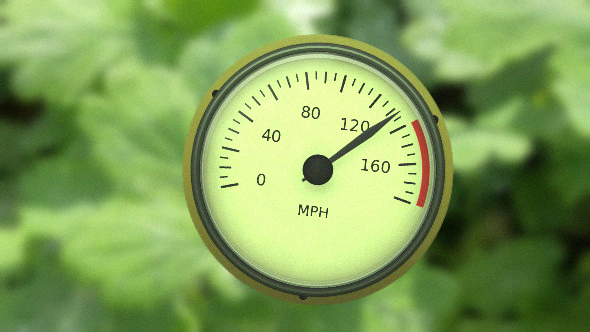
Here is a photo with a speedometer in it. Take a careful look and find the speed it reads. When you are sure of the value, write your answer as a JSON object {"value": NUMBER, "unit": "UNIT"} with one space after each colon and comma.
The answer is {"value": 132.5, "unit": "mph"}
